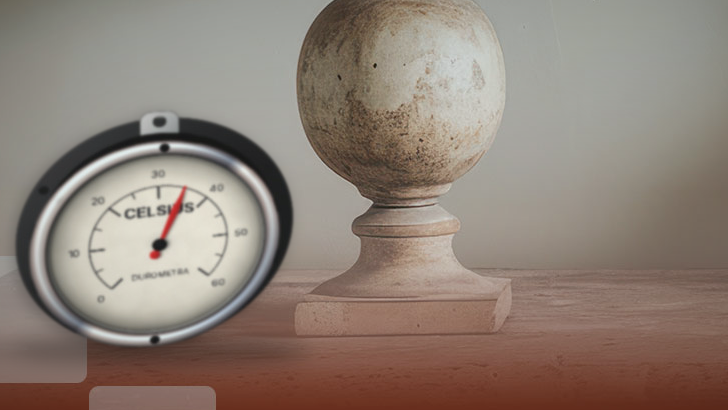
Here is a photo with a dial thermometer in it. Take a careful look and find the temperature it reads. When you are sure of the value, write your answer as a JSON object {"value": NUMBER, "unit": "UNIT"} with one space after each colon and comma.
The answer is {"value": 35, "unit": "°C"}
